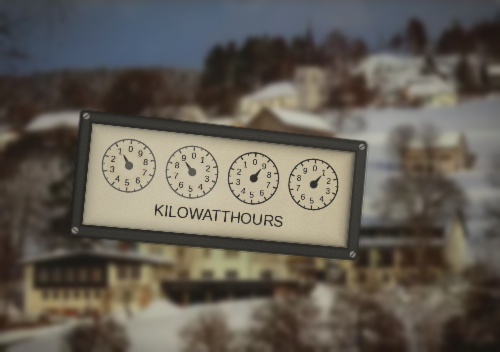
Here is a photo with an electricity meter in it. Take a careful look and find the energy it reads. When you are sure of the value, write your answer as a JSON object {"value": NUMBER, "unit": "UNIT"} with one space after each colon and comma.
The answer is {"value": 891, "unit": "kWh"}
